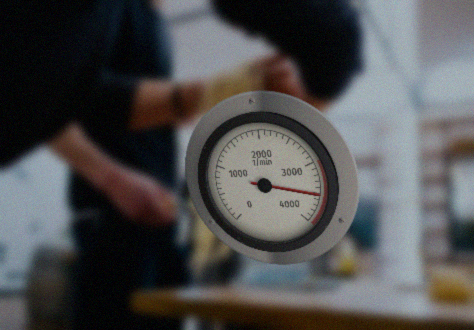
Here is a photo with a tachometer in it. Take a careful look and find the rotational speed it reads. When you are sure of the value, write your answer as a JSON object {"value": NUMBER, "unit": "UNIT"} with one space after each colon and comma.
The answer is {"value": 3500, "unit": "rpm"}
